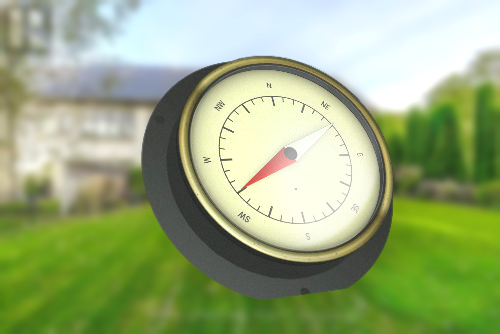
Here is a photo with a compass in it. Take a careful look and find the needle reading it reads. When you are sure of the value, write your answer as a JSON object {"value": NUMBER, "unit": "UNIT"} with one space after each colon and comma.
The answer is {"value": 240, "unit": "°"}
